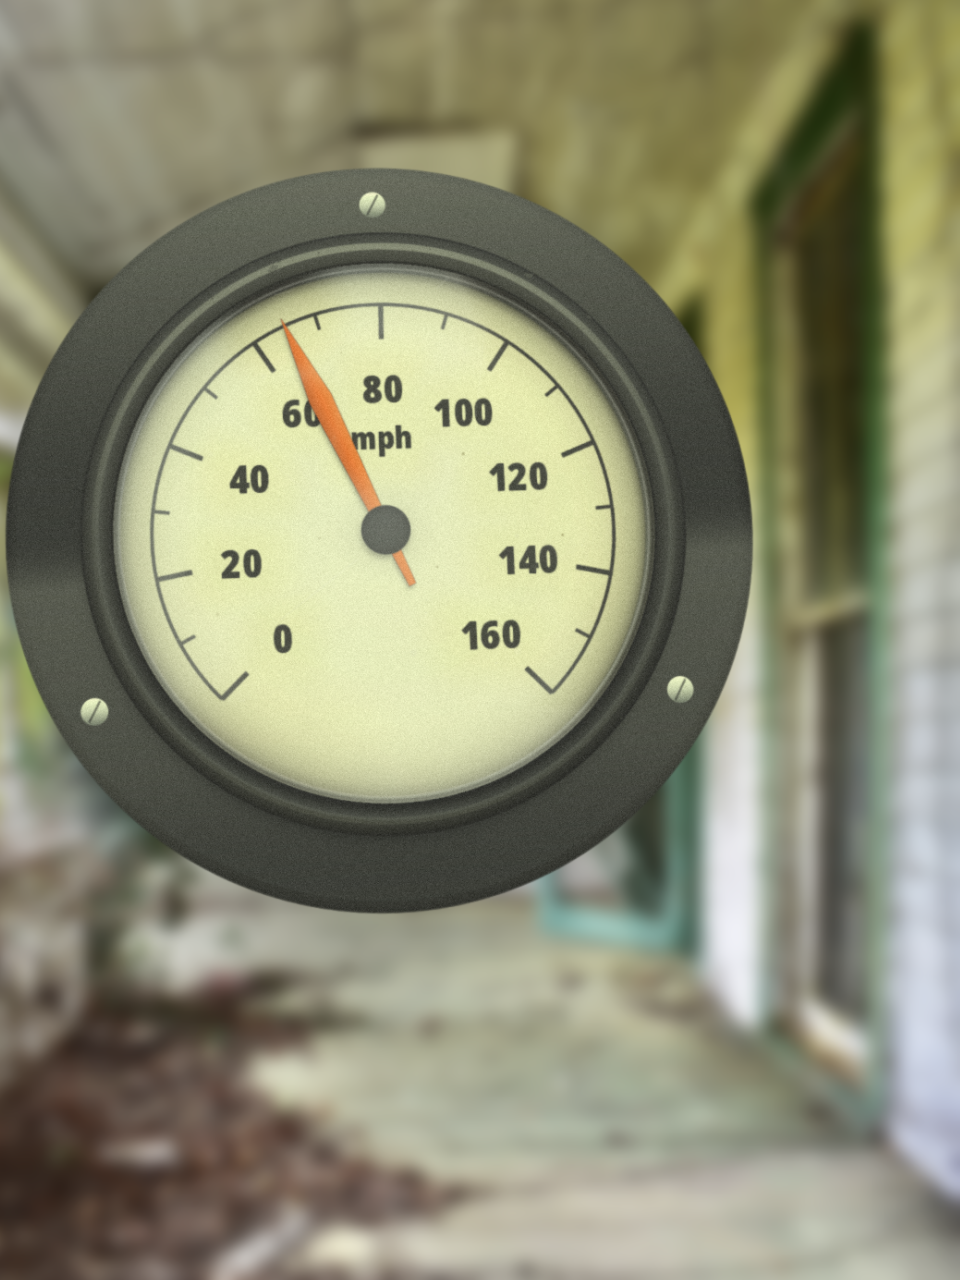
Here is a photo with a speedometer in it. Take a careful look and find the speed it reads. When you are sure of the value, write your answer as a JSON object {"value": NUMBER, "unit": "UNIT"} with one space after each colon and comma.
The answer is {"value": 65, "unit": "mph"}
